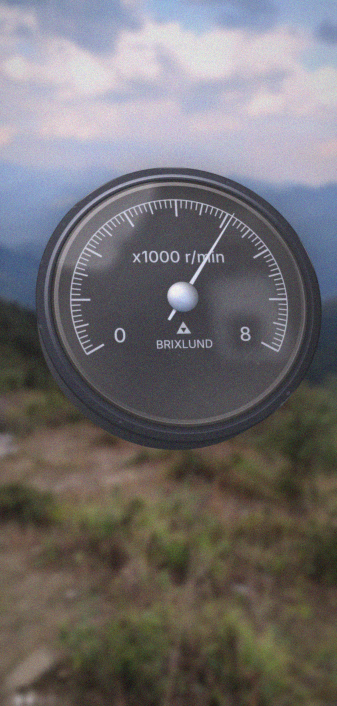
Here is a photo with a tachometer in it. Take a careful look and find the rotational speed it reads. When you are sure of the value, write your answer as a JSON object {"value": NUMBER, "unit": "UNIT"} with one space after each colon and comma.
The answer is {"value": 5100, "unit": "rpm"}
